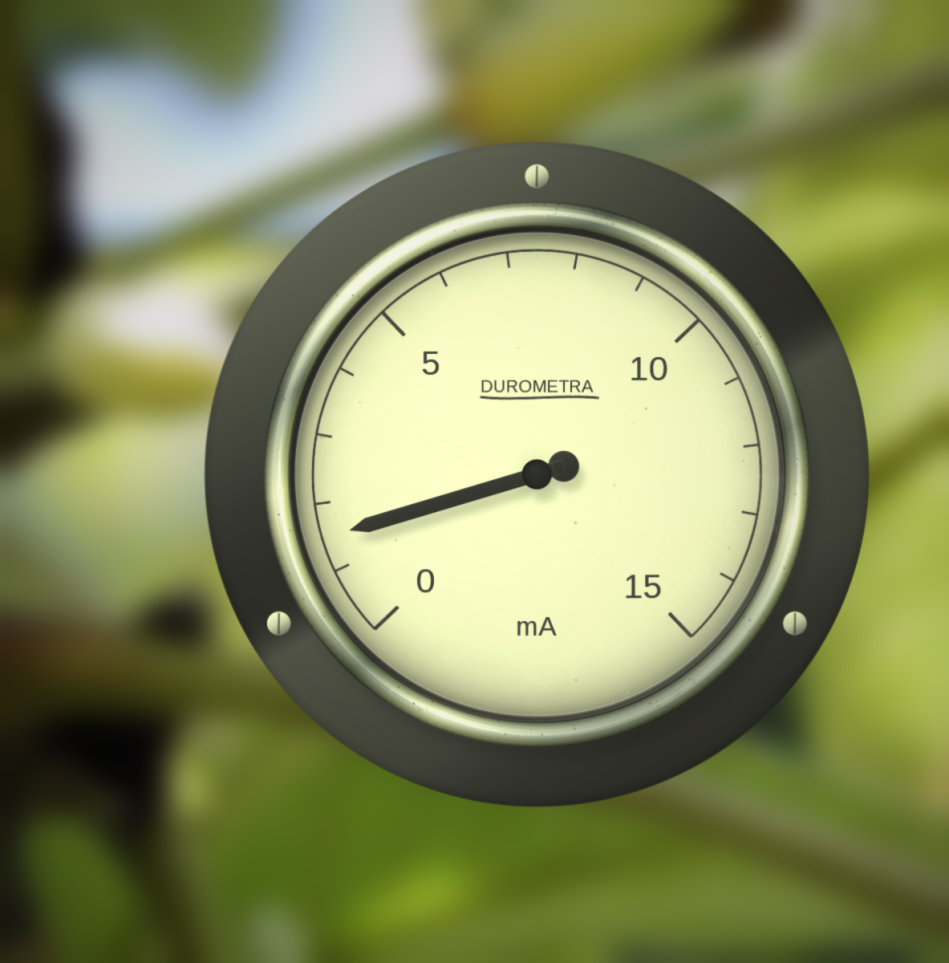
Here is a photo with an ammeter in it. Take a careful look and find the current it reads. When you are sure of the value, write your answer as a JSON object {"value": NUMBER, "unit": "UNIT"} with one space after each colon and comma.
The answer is {"value": 1.5, "unit": "mA"}
